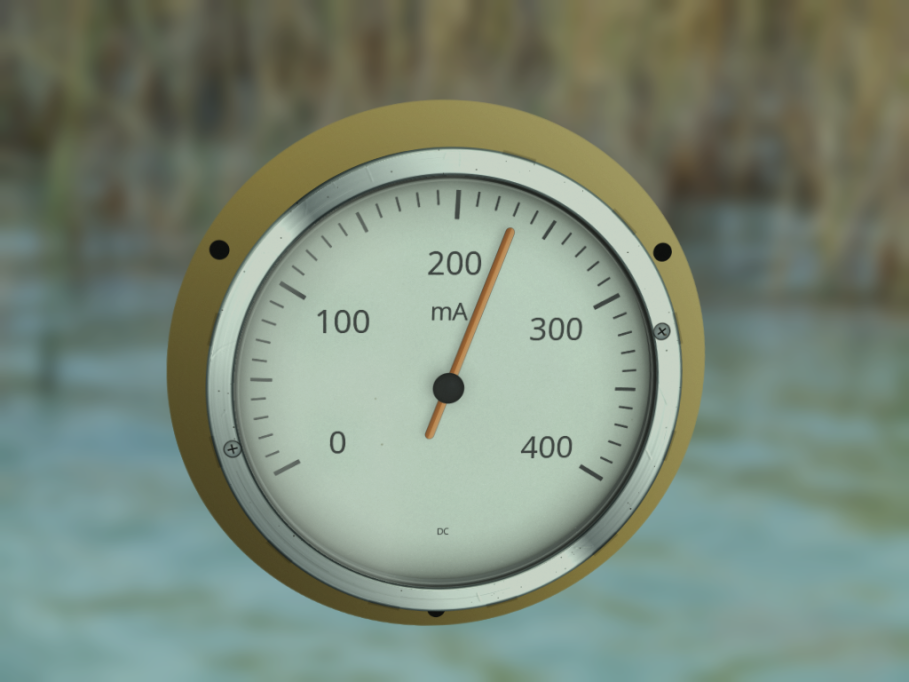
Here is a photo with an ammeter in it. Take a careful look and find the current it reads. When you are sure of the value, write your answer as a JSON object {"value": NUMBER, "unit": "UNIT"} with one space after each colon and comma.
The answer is {"value": 230, "unit": "mA"}
